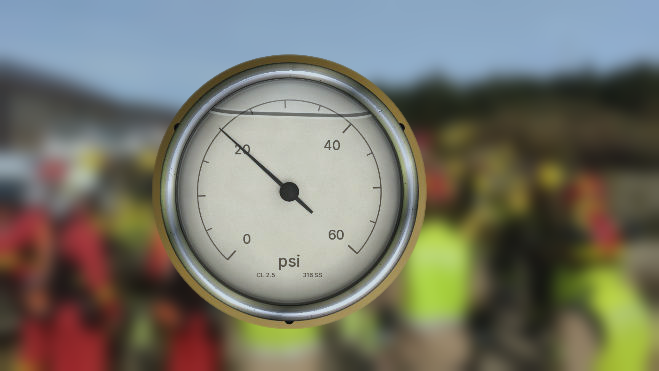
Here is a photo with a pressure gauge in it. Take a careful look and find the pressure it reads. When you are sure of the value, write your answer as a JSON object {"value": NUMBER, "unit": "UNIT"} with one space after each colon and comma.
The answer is {"value": 20, "unit": "psi"}
